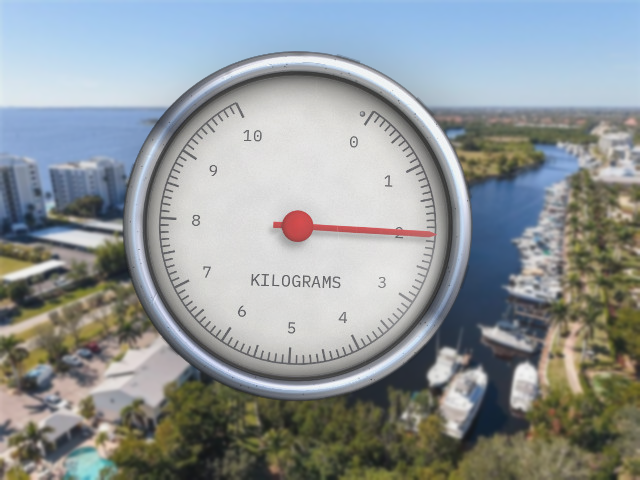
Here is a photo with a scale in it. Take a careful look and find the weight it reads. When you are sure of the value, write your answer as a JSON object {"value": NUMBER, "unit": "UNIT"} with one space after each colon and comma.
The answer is {"value": 2, "unit": "kg"}
